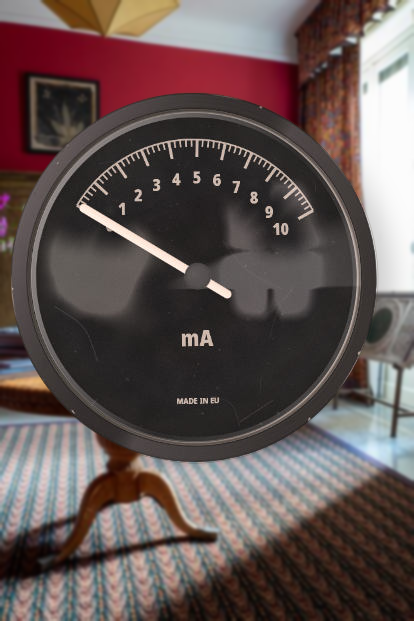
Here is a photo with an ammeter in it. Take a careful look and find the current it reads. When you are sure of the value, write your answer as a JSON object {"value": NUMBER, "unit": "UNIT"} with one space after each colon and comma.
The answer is {"value": 0, "unit": "mA"}
